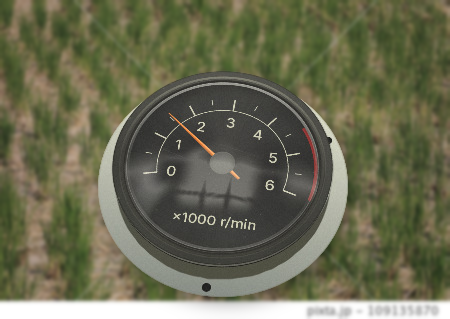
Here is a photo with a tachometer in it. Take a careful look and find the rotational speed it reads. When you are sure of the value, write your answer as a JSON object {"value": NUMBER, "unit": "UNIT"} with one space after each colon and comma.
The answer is {"value": 1500, "unit": "rpm"}
